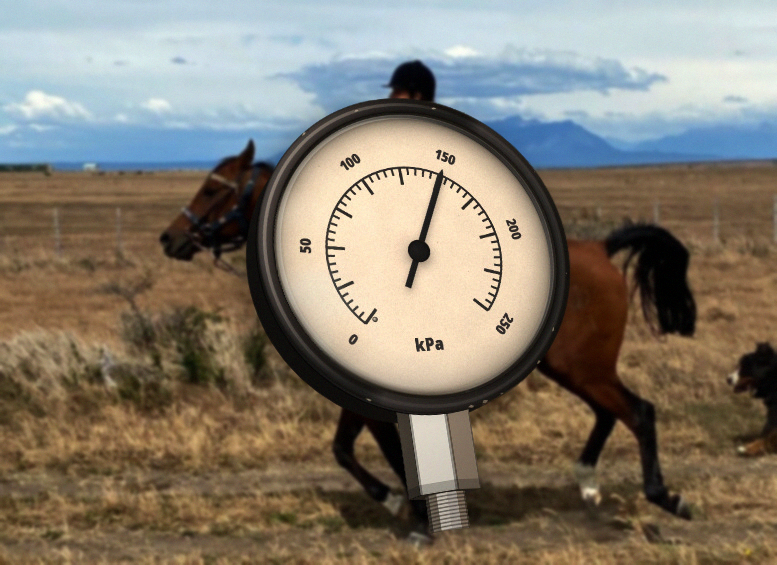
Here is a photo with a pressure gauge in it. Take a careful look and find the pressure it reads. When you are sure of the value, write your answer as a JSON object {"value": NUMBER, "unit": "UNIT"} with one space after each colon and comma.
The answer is {"value": 150, "unit": "kPa"}
